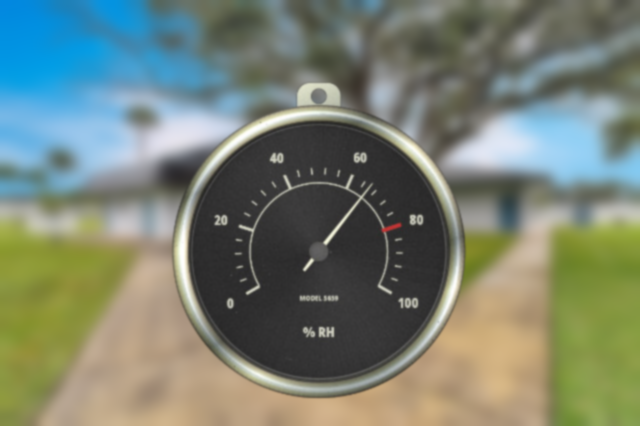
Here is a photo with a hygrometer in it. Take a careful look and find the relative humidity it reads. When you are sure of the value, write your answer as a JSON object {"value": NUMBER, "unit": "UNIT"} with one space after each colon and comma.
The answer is {"value": 66, "unit": "%"}
